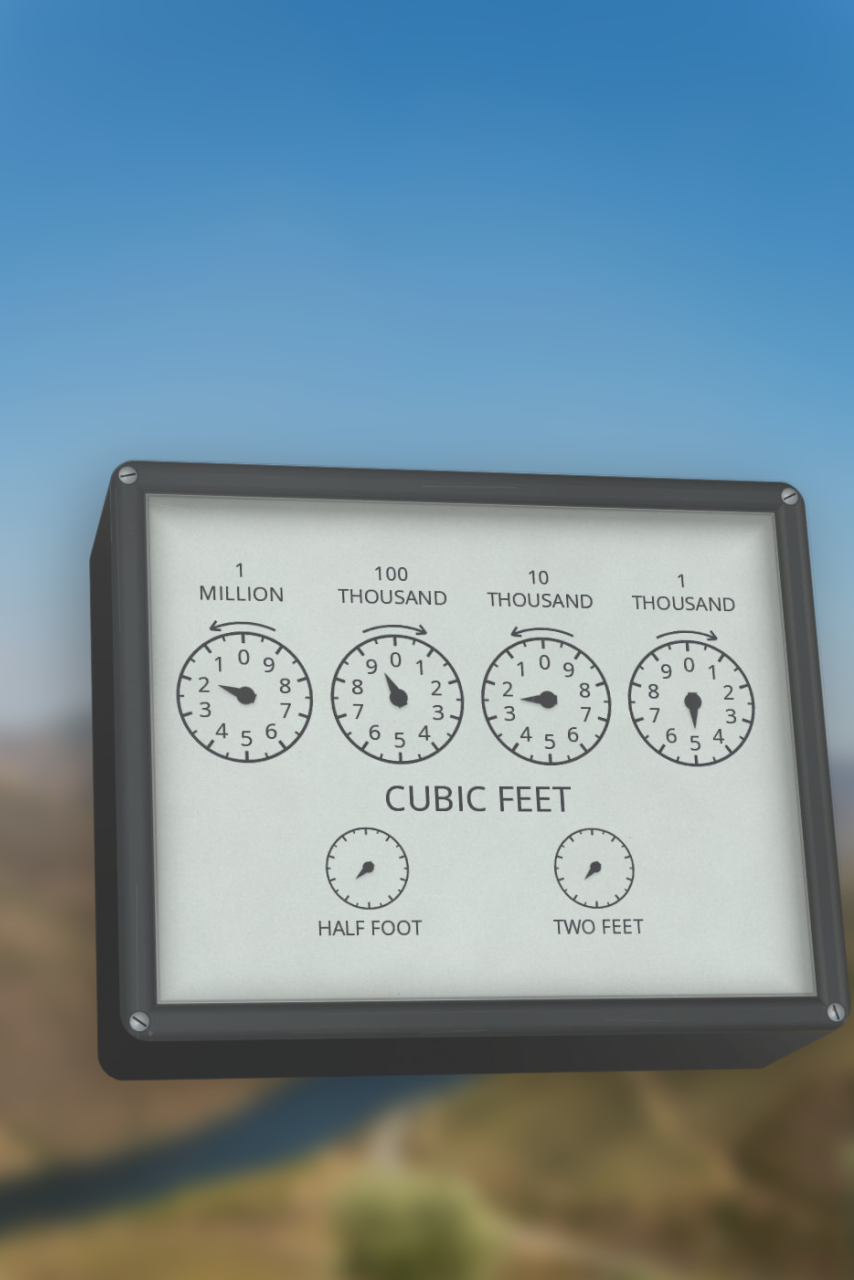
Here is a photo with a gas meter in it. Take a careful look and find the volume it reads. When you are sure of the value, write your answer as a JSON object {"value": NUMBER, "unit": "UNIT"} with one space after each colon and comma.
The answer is {"value": 192500, "unit": "ft³"}
